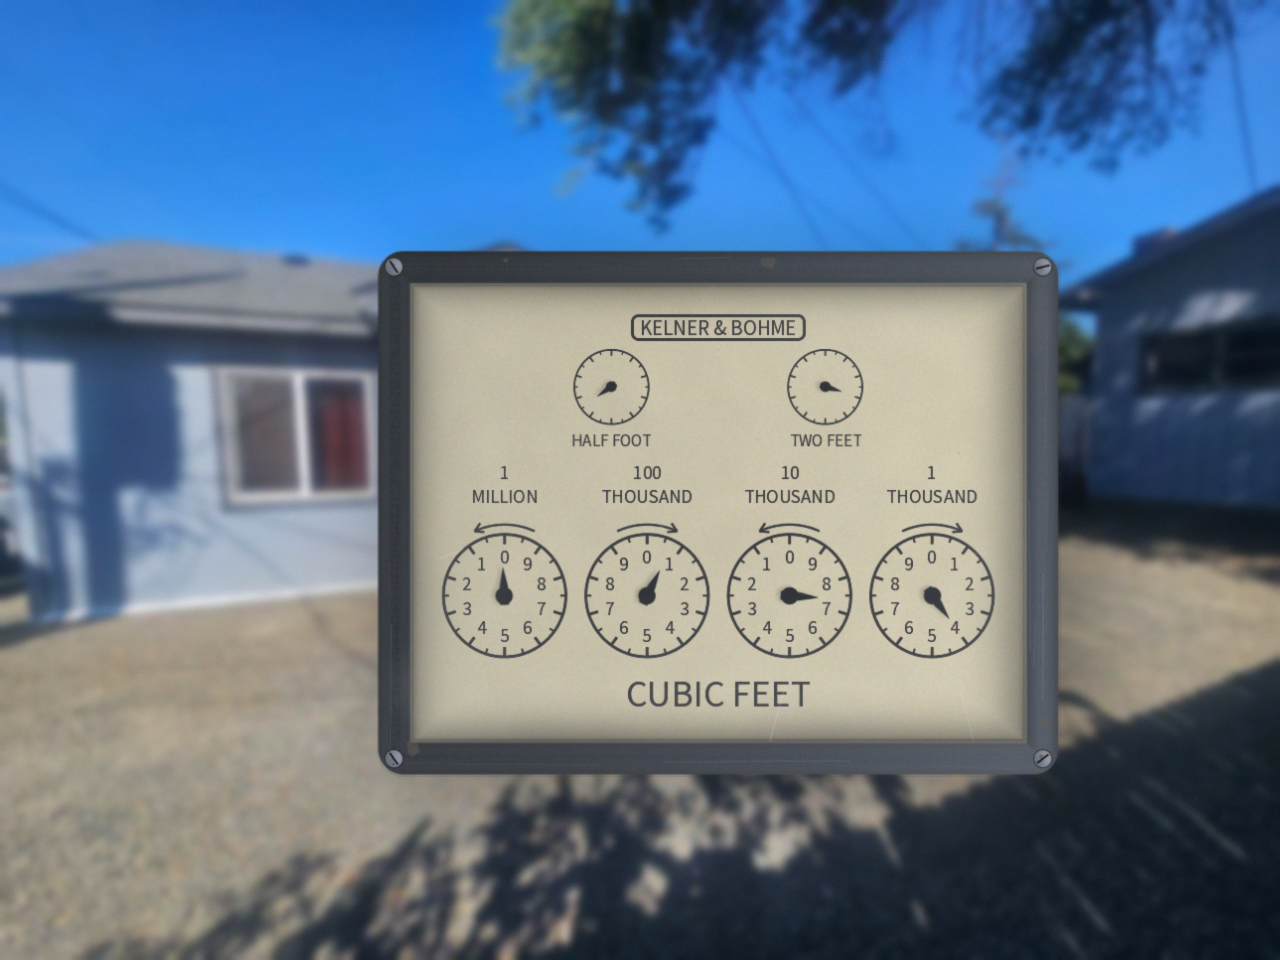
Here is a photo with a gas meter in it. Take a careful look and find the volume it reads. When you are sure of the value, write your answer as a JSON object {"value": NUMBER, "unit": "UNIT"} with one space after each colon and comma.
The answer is {"value": 7400, "unit": "ft³"}
